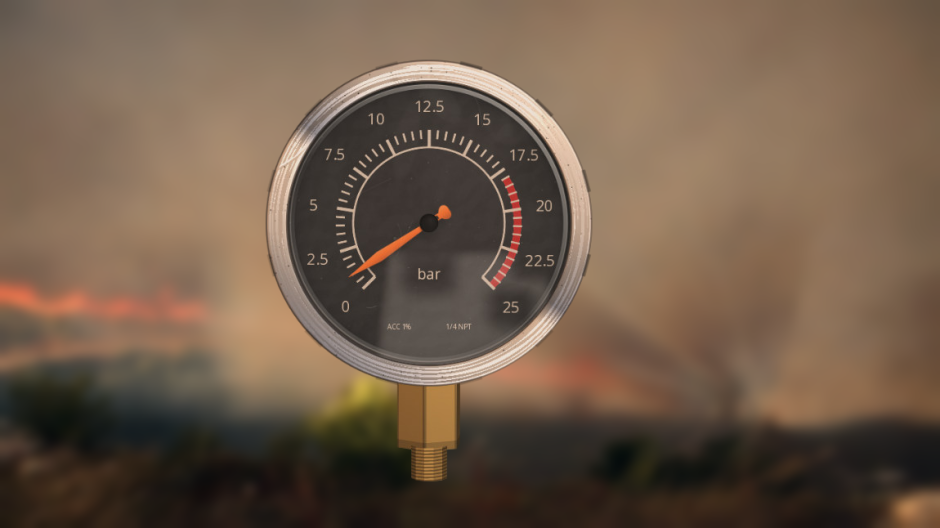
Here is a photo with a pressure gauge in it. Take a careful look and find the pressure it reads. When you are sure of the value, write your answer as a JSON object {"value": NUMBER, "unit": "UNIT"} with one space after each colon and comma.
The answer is {"value": 1, "unit": "bar"}
